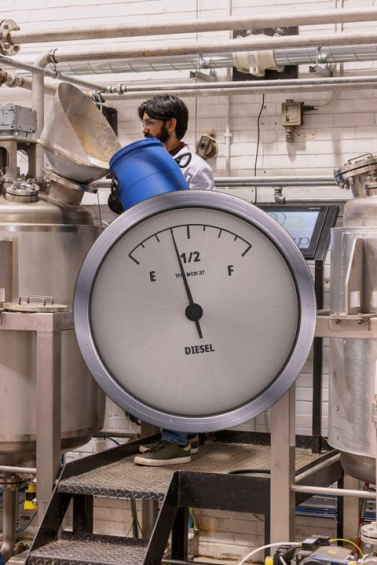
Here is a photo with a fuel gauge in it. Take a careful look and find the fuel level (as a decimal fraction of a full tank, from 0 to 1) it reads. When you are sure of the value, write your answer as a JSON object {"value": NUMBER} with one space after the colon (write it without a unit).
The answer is {"value": 0.375}
